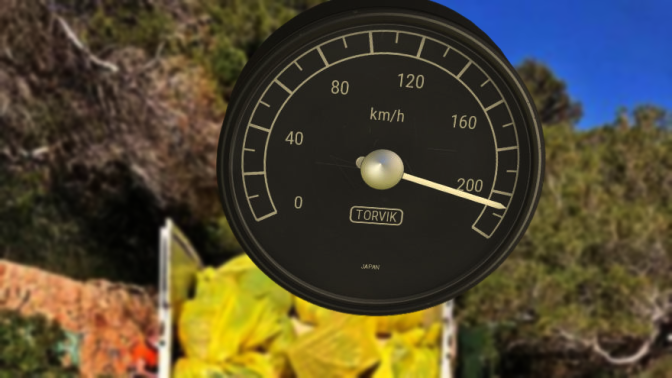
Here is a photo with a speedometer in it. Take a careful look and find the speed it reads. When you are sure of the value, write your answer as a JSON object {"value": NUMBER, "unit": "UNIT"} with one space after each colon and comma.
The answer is {"value": 205, "unit": "km/h"}
